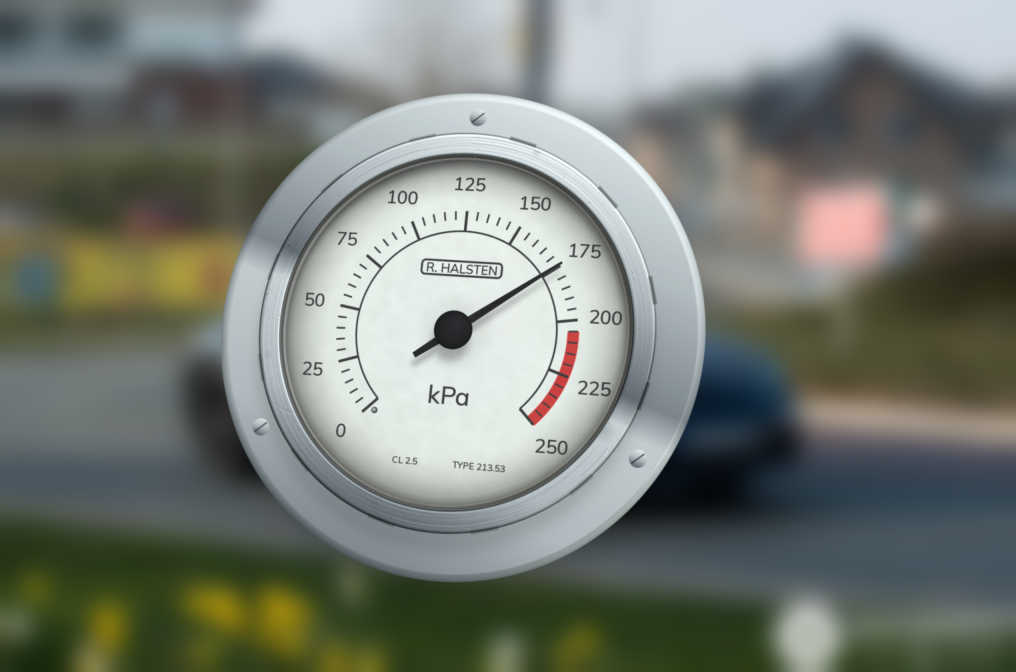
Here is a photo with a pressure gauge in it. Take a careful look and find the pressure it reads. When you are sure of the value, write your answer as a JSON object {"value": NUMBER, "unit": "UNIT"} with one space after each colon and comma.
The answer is {"value": 175, "unit": "kPa"}
